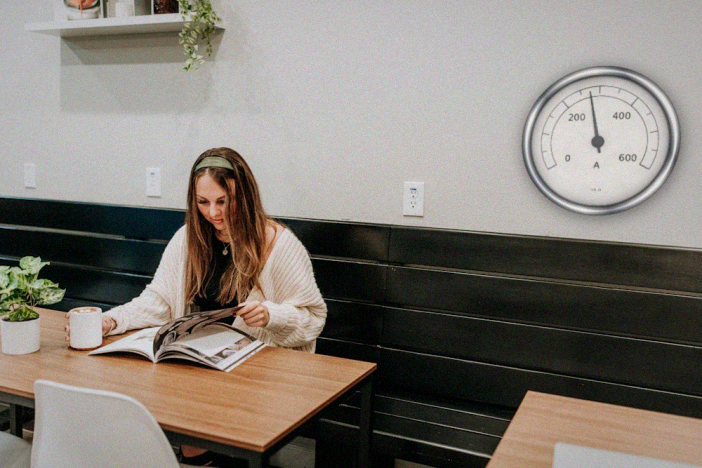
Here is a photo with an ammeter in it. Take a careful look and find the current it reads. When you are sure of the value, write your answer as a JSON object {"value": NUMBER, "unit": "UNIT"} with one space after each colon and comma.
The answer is {"value": 275, "unit": "A"}
